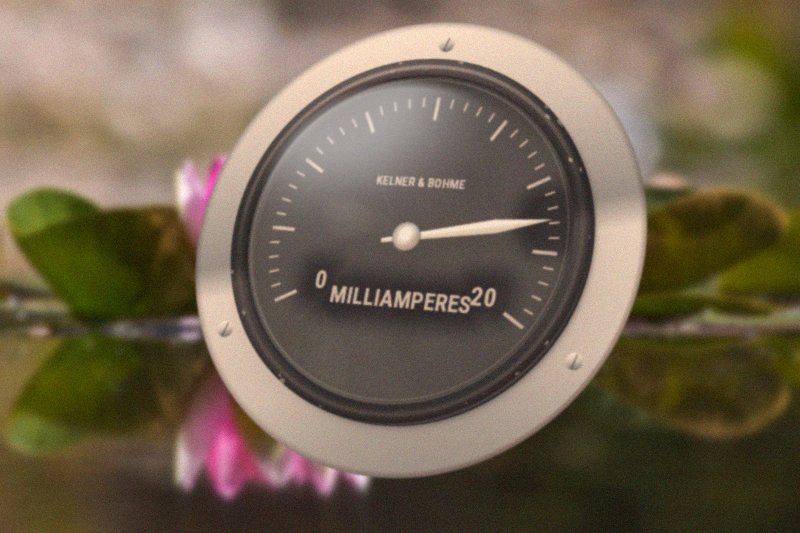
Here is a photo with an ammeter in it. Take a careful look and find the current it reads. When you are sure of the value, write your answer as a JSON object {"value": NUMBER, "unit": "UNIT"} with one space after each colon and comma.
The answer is {"value": 16.5, "unit": "mA"}
